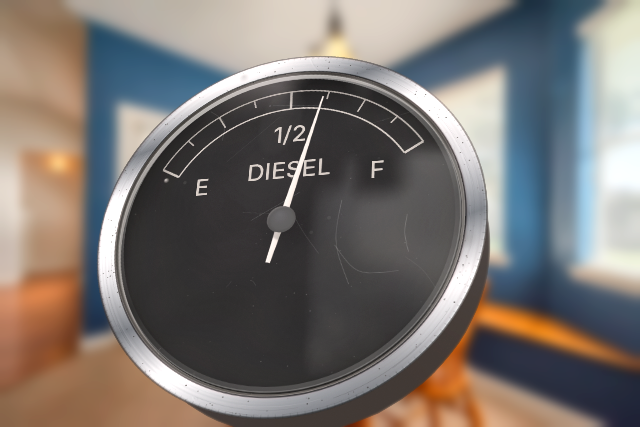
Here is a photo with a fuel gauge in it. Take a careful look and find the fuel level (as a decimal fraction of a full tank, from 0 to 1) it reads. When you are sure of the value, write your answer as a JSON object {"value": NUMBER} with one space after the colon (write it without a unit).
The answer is {"value": 0.625}
